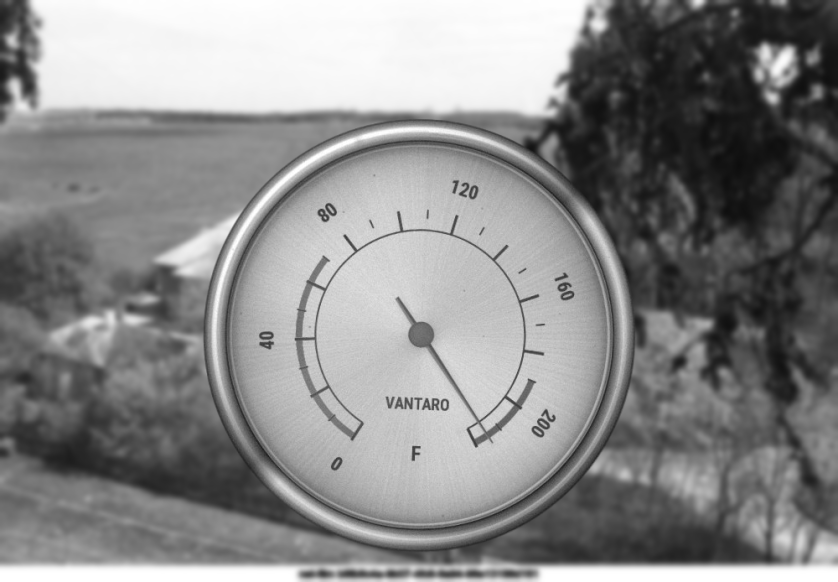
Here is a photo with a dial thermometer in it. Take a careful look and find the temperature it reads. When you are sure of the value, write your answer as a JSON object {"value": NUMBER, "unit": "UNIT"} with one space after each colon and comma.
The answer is {"value": 215, "unit": "°F"}
